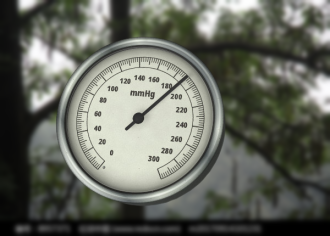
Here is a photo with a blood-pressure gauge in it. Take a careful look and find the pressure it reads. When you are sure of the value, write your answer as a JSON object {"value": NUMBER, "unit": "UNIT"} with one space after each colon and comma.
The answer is {"value": 190, "unit": "mmHg"}
